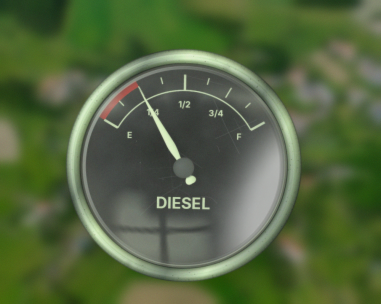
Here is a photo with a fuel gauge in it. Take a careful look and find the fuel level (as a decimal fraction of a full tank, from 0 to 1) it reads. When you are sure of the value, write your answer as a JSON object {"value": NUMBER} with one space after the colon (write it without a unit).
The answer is {"value": 0.25}
